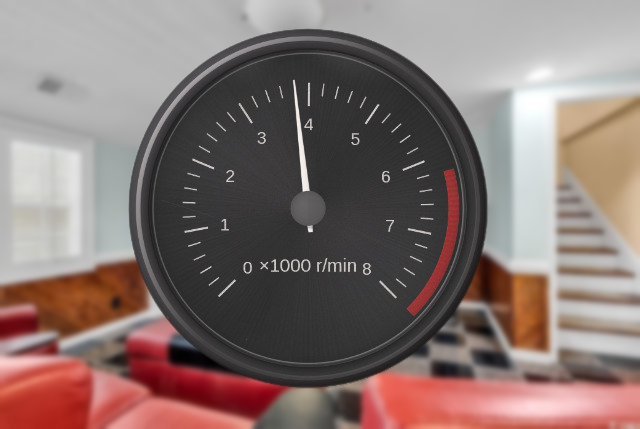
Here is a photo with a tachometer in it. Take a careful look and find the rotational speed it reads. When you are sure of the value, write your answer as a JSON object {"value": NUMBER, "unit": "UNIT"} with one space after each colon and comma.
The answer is {"value": 3800, "unit": "rpm"}
